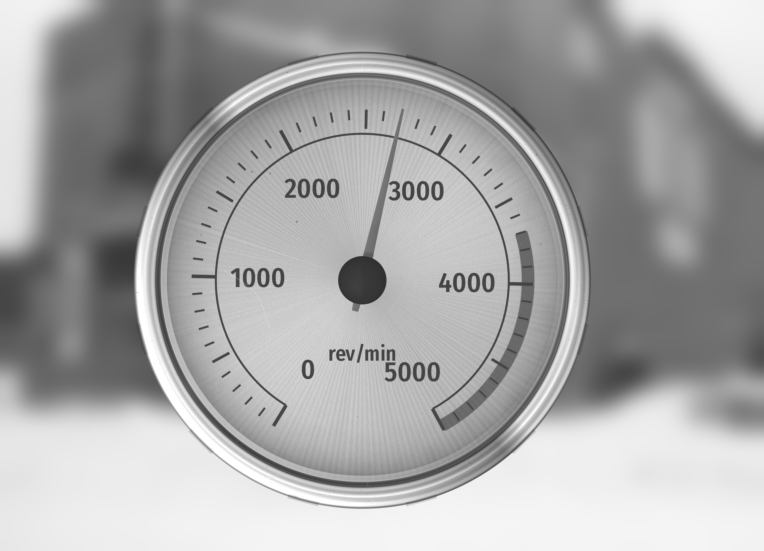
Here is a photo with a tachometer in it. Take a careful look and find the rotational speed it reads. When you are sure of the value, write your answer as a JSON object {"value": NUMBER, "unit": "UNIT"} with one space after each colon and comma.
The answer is {"value": 2700, "unit": "rpm"}
